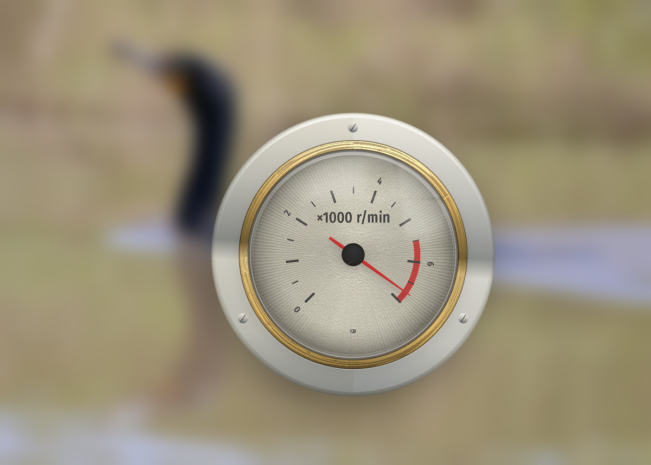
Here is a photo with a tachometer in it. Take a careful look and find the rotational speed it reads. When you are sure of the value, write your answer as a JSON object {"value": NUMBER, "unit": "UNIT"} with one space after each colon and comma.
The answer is {"value": 6750, "unit": "rpm"}
